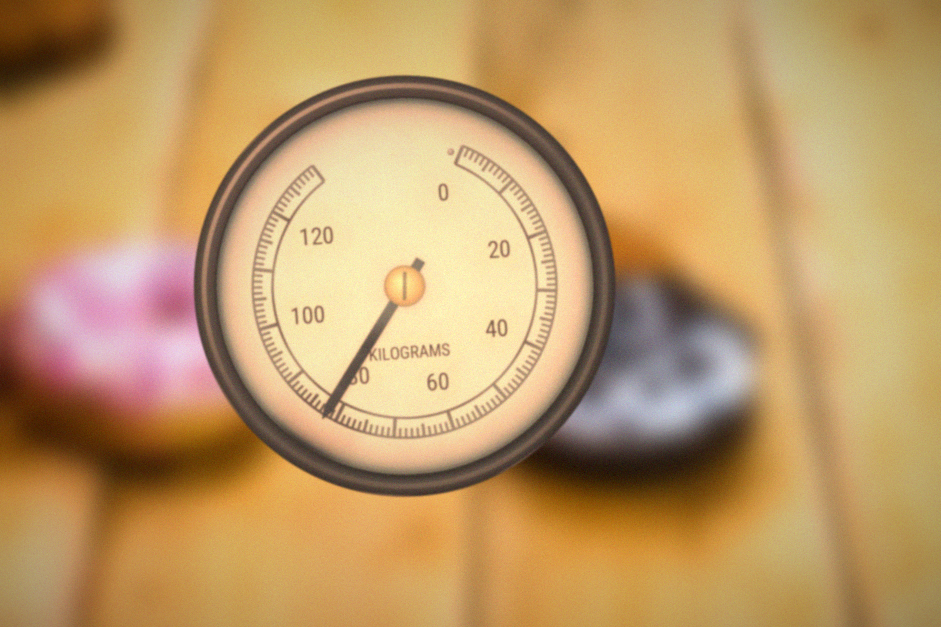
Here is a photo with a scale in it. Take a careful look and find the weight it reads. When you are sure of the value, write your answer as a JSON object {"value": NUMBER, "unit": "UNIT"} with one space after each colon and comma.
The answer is {"value": 82, "unit": "kg"}
